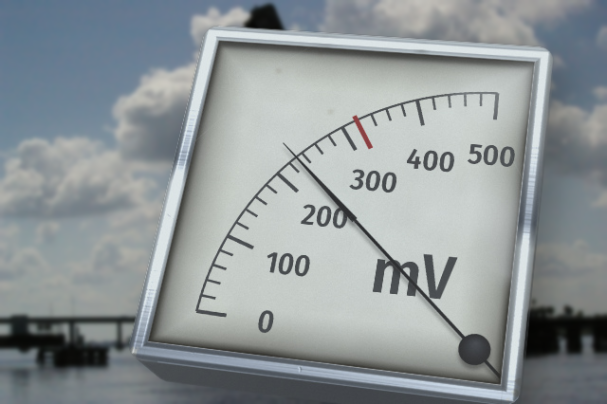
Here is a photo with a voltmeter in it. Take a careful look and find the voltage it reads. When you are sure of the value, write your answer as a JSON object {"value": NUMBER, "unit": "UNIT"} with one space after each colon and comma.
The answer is {"value": 230, "unit": "mV"}
